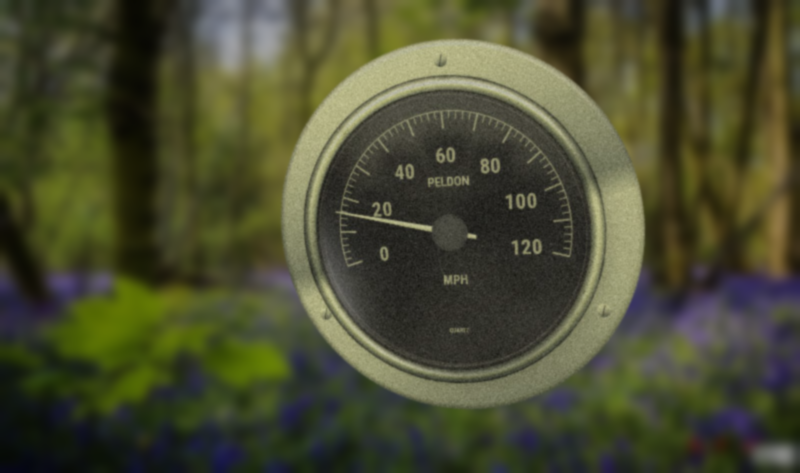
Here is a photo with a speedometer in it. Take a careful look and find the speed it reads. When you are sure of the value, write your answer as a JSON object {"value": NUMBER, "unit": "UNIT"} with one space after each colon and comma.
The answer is {"value": 16, "unit": "mph"}
